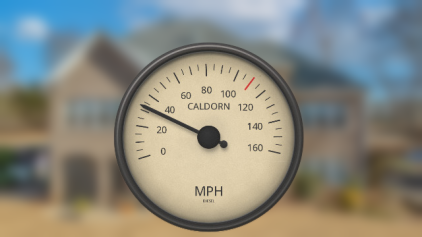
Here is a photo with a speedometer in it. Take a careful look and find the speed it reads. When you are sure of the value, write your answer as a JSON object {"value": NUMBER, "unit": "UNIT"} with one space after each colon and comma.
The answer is {"value": 32.5, "unit": "mph"}
